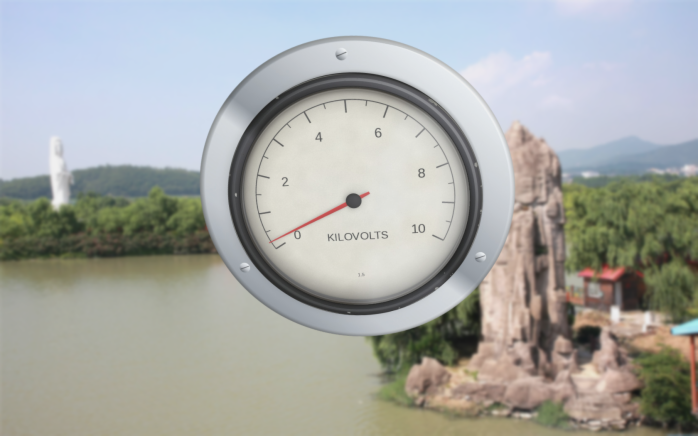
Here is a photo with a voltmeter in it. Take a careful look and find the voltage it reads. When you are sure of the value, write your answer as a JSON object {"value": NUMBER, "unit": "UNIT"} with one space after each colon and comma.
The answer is {"value": 0.25, "unit": "kV"}
